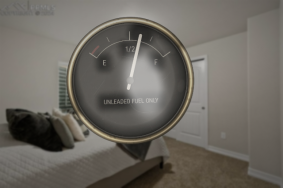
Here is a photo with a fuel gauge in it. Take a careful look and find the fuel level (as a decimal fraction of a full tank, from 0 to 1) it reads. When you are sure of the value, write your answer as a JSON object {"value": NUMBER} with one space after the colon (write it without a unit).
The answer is {"value": 0.625}
